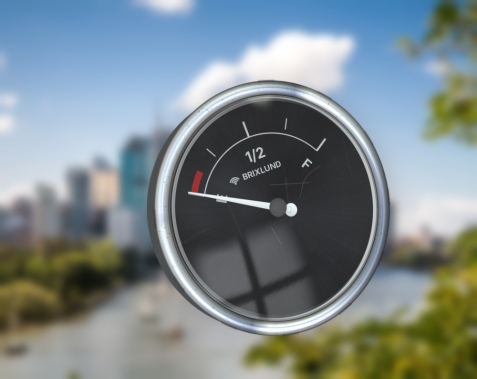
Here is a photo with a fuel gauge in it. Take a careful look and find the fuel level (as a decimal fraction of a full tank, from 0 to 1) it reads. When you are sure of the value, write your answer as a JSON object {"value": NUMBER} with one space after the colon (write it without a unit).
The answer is {"value": 0}
